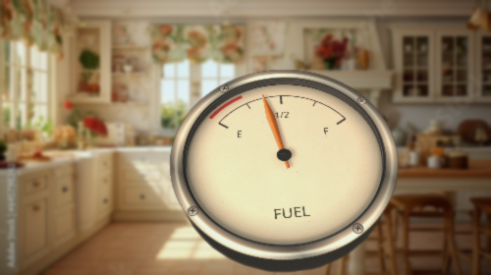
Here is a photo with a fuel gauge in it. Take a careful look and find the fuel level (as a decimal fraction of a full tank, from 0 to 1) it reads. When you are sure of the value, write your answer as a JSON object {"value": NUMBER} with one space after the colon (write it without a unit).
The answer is {"value": 0.375}
